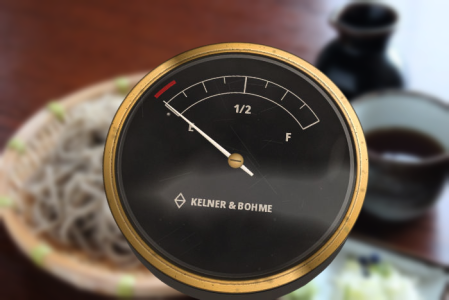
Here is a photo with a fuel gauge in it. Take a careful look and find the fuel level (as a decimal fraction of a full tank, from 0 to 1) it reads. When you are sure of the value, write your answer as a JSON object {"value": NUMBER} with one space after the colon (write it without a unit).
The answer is {"value": 0}
